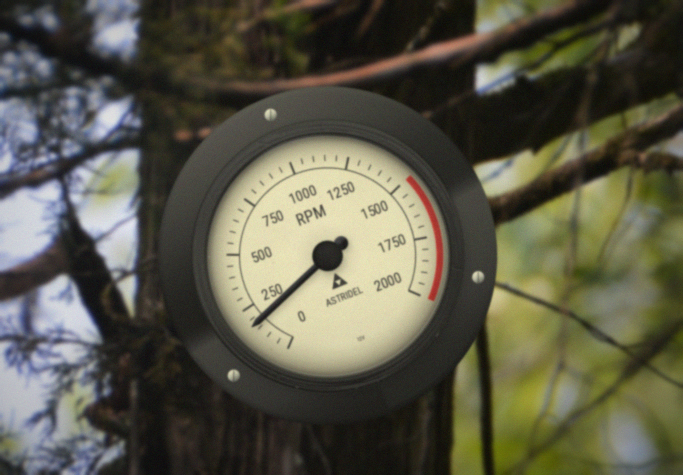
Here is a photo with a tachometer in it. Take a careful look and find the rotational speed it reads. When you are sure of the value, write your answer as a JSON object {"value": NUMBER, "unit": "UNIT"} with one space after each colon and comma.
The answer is {"value": 175, "unit": "rpm"}
